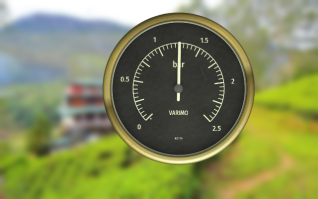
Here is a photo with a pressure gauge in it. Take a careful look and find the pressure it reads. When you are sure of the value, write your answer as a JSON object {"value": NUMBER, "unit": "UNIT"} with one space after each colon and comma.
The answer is {"value": 1.25, "unit": "bar"}
